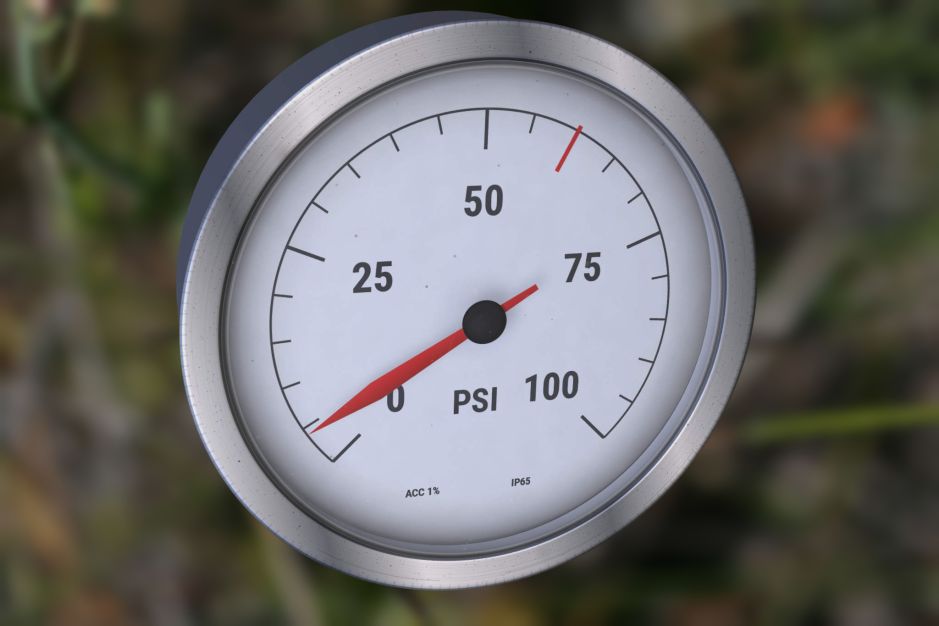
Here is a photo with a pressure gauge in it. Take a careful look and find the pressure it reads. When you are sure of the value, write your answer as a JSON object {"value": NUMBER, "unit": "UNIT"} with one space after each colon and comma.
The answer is {"value": 5, "unit": "psi"}
